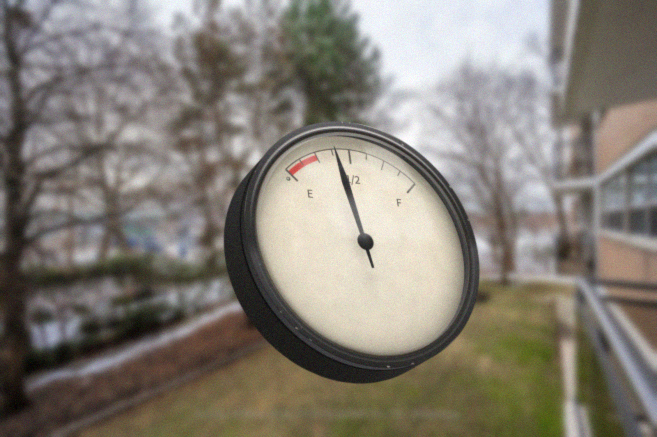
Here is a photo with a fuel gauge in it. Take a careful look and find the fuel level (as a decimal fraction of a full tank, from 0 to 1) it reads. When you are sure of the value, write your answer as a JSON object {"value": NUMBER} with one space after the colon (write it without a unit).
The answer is {"value": 0.375}
